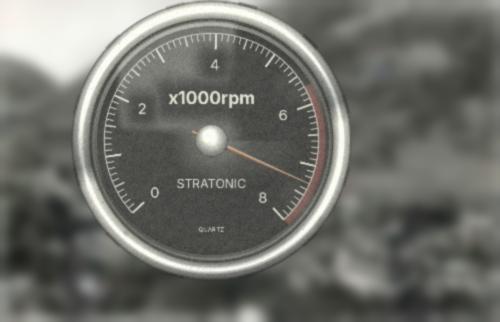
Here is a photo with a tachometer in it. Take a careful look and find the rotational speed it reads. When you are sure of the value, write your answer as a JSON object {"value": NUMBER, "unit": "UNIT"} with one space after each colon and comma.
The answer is {"value": 7300, "unit": "rpm"}
